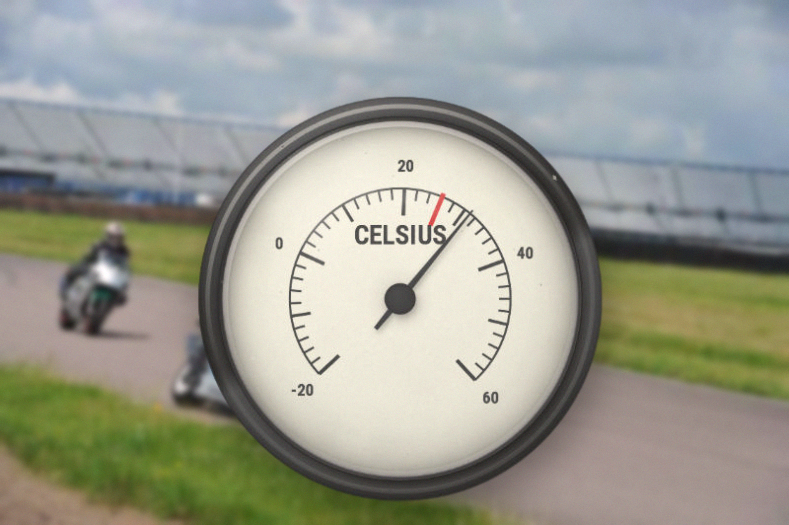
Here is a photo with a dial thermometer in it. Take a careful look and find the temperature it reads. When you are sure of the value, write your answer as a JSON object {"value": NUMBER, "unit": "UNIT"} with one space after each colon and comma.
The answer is {"value": 31, "unit": "°C"}
